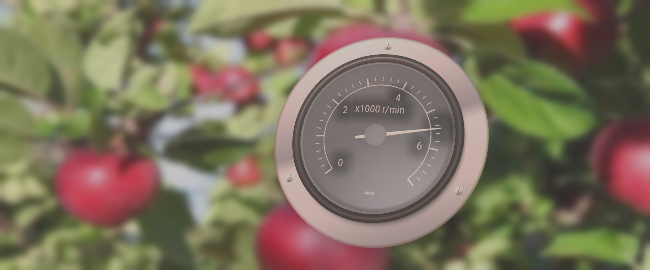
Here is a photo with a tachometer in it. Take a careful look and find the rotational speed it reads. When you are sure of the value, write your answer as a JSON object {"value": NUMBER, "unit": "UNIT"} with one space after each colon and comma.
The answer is {"value": 5500, "unit": "rpm"}
